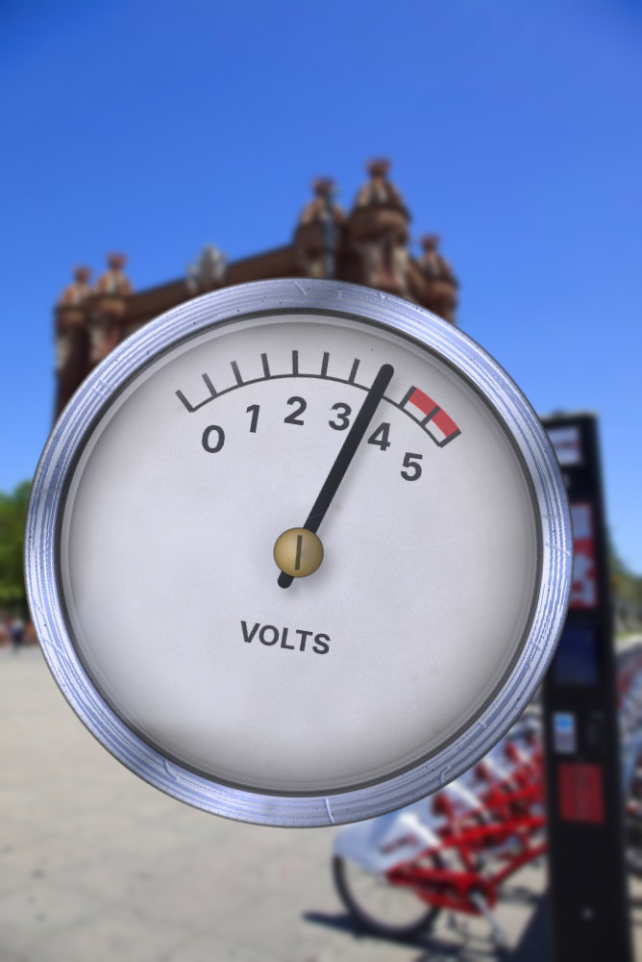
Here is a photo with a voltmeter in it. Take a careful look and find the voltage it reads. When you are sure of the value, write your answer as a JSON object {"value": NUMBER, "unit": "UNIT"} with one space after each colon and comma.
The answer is {"value": 3.5, "unit": "V"}
